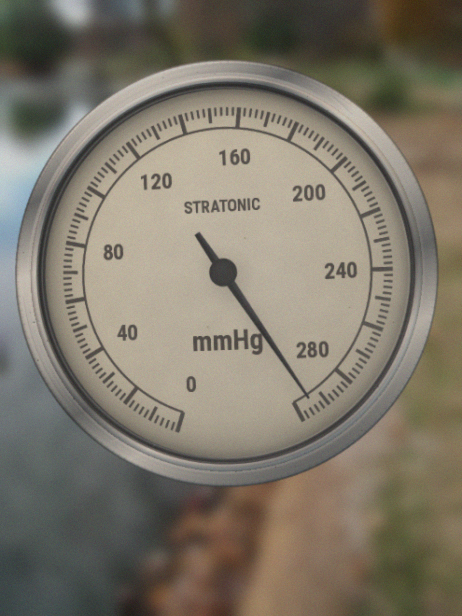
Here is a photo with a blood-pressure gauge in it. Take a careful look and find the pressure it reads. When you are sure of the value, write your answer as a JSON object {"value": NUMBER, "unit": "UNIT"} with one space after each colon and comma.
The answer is {"value": 294, "unit": "mmHg"}
